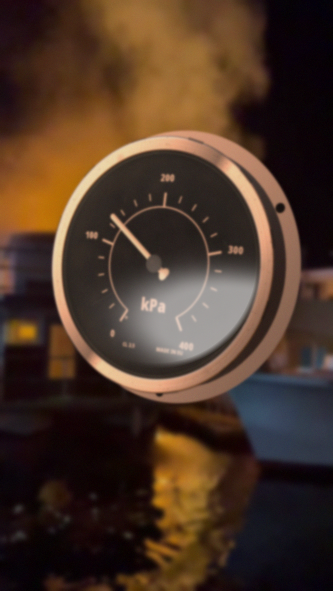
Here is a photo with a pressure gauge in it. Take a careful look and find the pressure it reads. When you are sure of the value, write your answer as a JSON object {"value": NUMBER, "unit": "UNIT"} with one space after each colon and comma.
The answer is {"value": 130, "unit": "kPa"}
